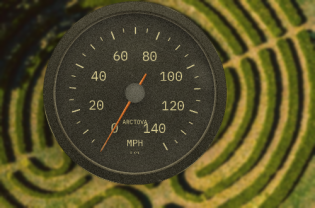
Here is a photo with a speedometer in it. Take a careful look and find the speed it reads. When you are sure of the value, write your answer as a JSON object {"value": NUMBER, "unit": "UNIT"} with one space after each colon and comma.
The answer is {"value": 0, "unit": "mph"}
